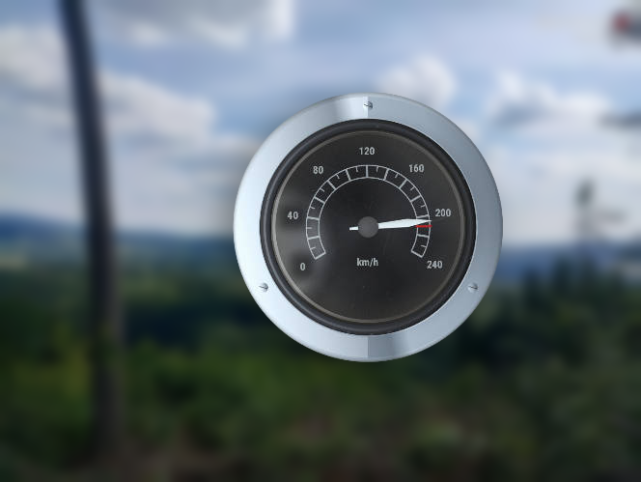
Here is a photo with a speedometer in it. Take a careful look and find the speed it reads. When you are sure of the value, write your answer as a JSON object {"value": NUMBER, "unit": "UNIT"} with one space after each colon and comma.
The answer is {"value": 205, "unit": "km/h"}
